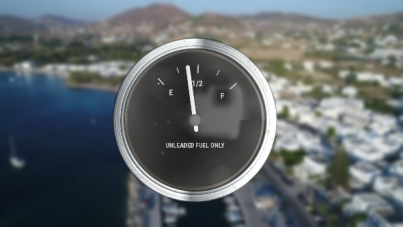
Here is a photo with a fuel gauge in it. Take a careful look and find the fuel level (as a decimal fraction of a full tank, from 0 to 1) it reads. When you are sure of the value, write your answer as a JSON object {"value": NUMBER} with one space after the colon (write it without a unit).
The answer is {"value": 0.375}
